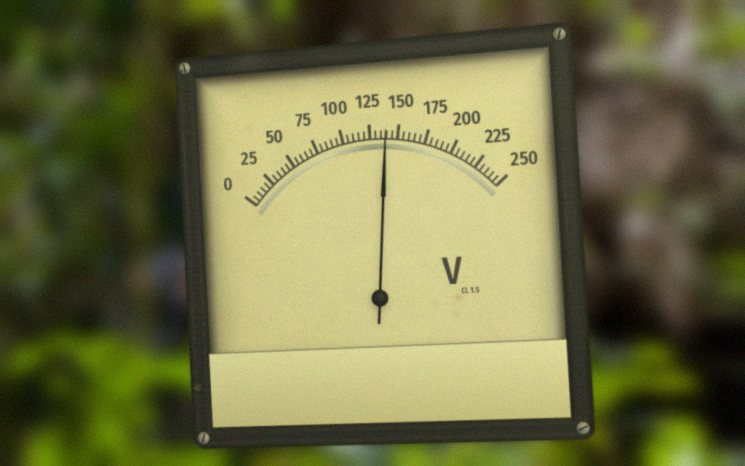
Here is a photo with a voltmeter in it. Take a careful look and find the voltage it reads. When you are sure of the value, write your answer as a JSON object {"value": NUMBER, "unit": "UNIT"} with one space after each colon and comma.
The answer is {"value": 140, "unit": "V"}
